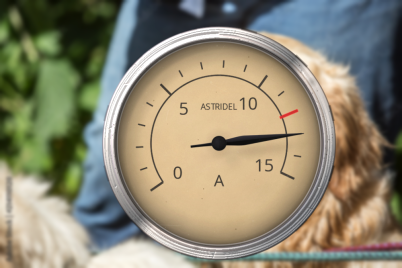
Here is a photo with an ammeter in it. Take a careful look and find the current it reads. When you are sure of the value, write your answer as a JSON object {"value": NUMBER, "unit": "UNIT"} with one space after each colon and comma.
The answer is {"value": 13, "unit": "A"}
